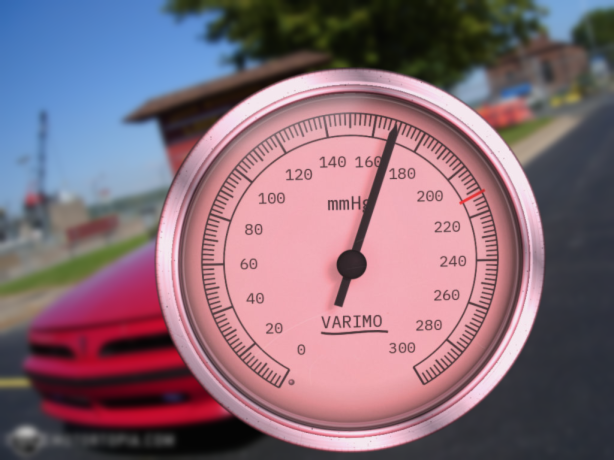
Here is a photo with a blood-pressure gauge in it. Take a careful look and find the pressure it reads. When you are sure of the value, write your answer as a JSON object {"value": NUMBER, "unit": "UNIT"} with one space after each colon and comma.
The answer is {"value": 168, "unit": "mmHg"}
